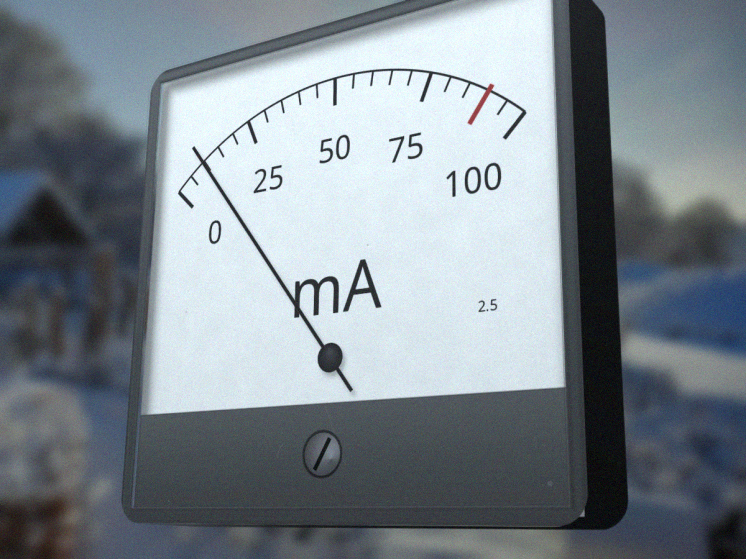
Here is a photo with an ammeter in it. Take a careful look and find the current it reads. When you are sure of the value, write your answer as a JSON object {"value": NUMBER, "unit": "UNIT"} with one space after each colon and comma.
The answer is {"value": 10, "unit": "mA"}
